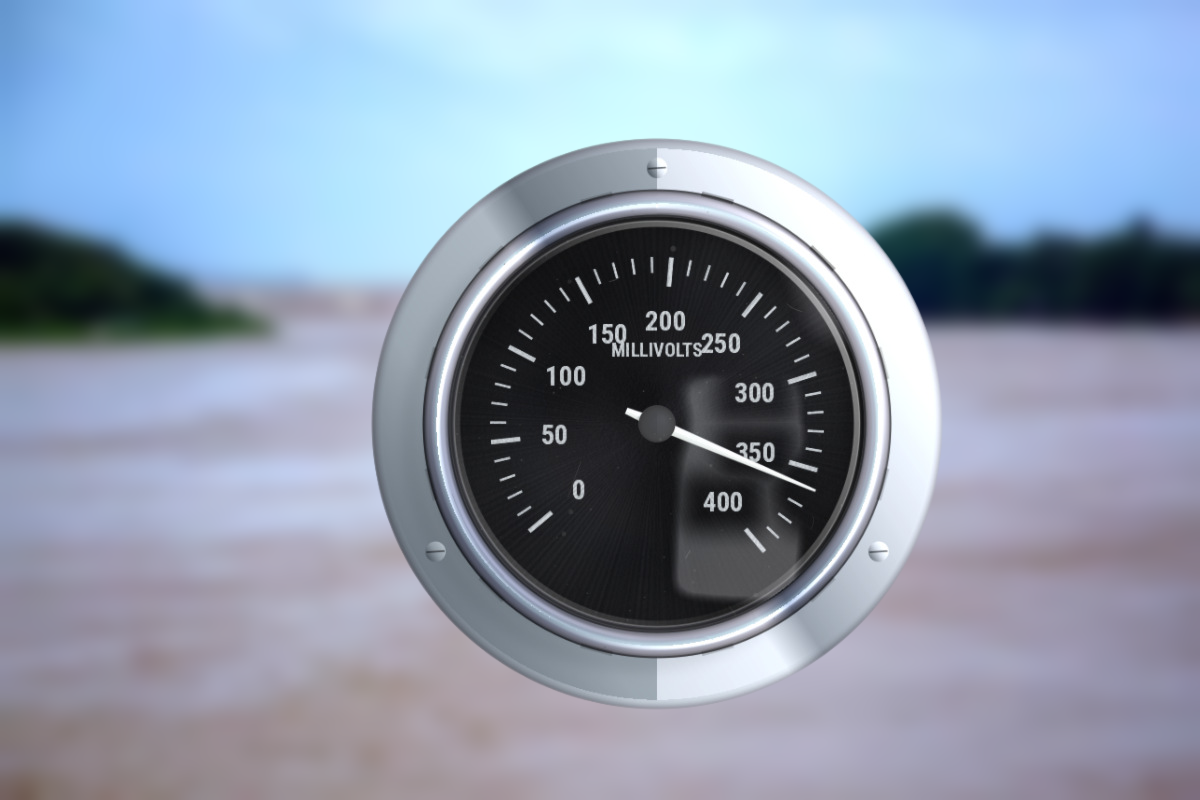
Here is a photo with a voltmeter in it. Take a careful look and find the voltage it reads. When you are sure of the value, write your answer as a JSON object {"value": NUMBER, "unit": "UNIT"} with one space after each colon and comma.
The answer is {"value": 360, "unit": "mV"}
